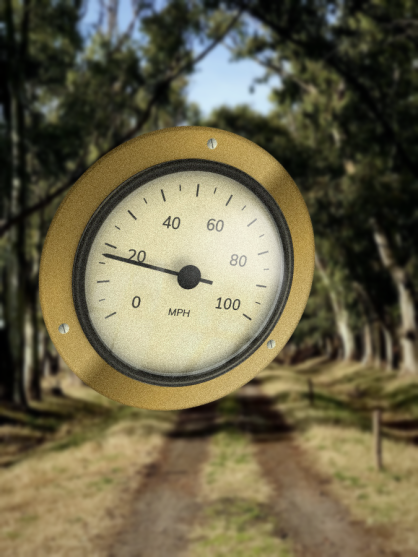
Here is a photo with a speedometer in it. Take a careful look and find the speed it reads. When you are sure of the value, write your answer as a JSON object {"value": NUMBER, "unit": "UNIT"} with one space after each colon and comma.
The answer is {"value": 17.5, "unit": "mph"}
